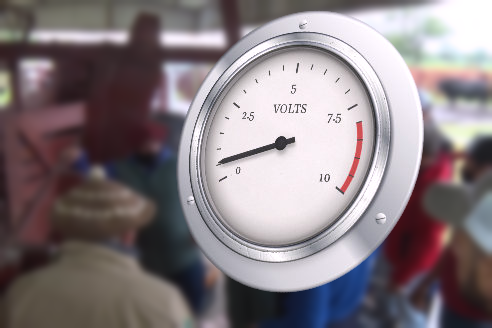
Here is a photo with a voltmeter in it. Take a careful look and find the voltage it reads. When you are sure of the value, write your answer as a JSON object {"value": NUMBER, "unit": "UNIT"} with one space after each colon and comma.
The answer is {"value": 0.5, "unit": "V"}
